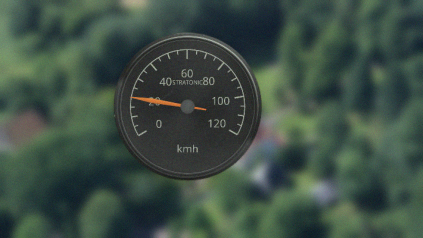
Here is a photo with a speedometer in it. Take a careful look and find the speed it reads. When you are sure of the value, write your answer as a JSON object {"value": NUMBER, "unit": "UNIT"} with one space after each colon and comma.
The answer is {"value": 20, "unit": "km/h"}
